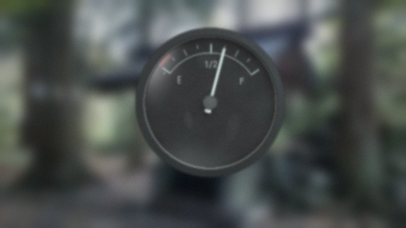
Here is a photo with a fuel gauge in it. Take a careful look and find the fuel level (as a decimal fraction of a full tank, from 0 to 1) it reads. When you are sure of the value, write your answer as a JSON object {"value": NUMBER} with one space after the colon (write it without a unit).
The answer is {"value": 0.625}
